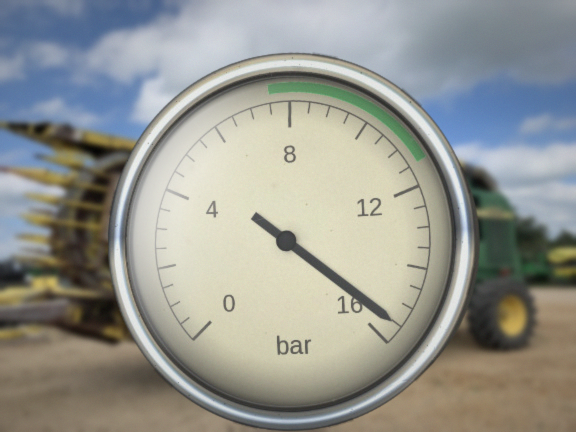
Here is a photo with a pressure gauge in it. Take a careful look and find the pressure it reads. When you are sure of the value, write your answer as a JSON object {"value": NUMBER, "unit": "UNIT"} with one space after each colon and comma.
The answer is {"value": 15.5, "unit": "bar"}
